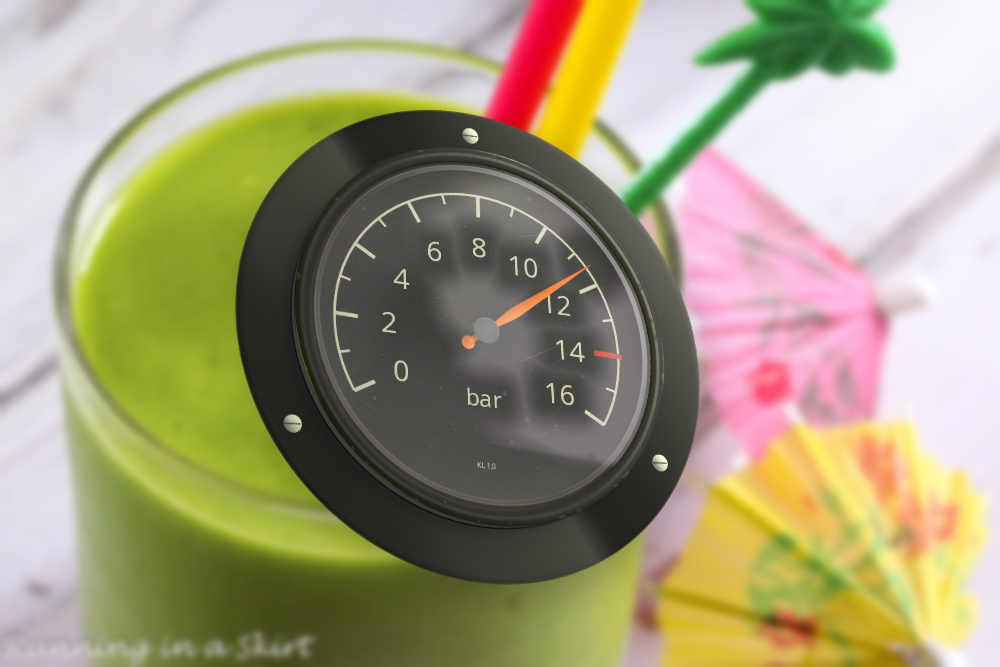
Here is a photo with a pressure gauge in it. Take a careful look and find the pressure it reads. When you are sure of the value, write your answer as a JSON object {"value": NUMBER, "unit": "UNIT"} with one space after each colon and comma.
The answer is {"value": 11.5, "unit": "bar"}
